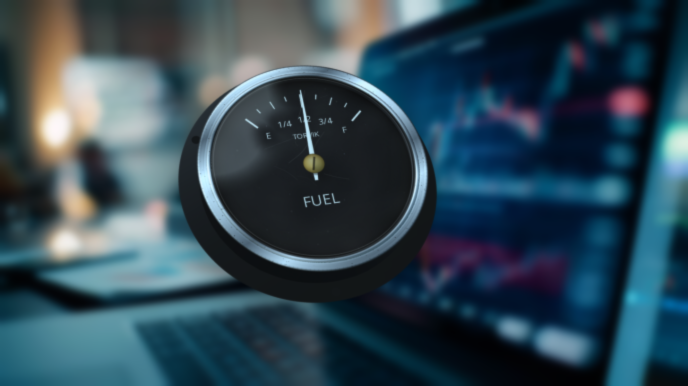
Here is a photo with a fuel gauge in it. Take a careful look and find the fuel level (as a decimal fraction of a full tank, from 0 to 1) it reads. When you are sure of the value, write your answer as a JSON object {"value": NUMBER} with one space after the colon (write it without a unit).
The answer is {"value": 0.5}
